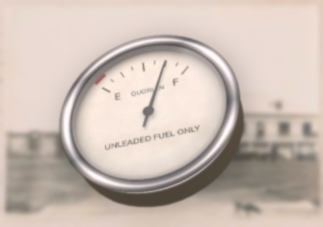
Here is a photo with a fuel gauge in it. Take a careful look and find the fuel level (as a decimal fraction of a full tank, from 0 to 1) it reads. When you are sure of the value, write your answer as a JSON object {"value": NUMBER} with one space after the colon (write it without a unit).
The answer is {"value": 0.75}
